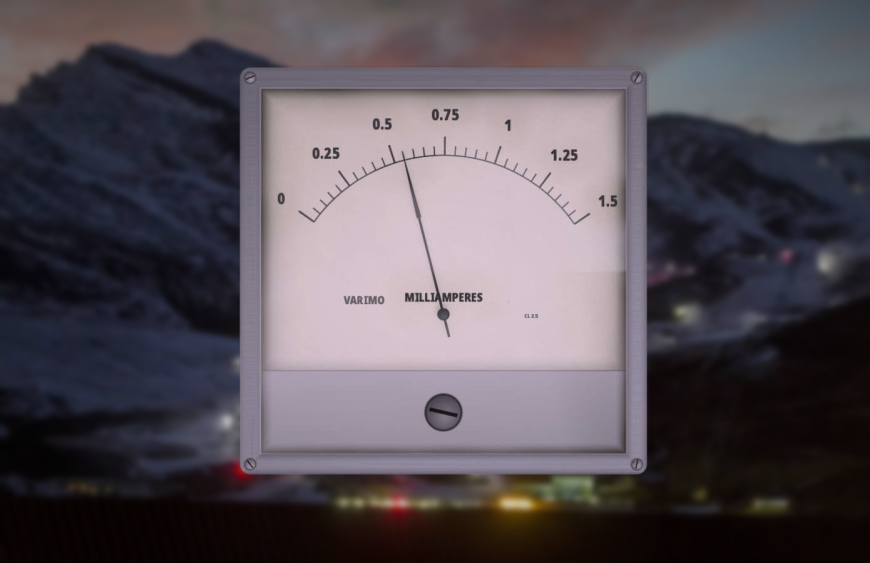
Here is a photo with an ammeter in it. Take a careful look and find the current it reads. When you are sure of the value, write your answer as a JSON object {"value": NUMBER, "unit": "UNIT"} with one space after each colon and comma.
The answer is {"value": 0.55, "unit": "mA"}
